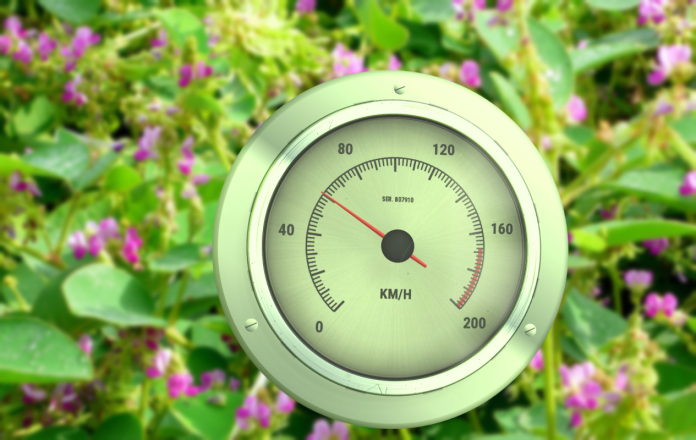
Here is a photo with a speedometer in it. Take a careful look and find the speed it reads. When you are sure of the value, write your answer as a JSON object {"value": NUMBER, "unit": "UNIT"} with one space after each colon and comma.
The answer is {"value": 60, "unit": "km/h"}
